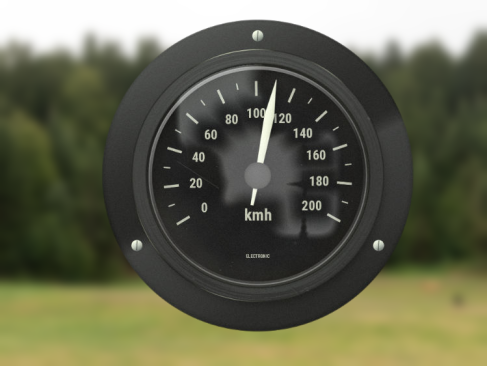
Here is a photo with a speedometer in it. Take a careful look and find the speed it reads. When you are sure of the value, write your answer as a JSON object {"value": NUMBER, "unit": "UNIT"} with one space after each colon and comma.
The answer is {"value": 110, "unit": "km/h"}
